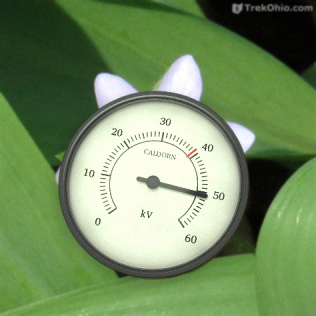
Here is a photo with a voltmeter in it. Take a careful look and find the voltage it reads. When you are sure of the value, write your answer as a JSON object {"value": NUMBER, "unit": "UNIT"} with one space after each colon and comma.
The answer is {"value": 51, "unit": "kV"}
